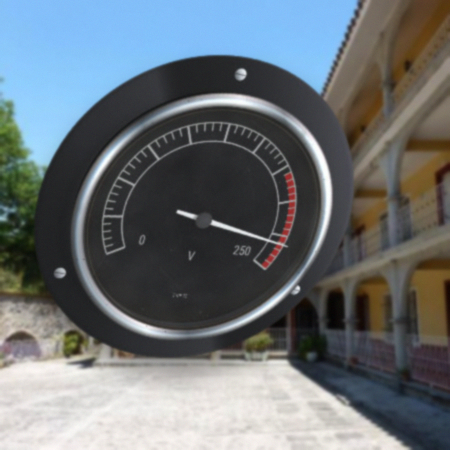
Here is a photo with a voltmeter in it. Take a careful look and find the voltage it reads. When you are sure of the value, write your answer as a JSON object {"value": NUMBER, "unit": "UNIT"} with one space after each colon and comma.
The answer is {"value": 230, "unit": "V"}
